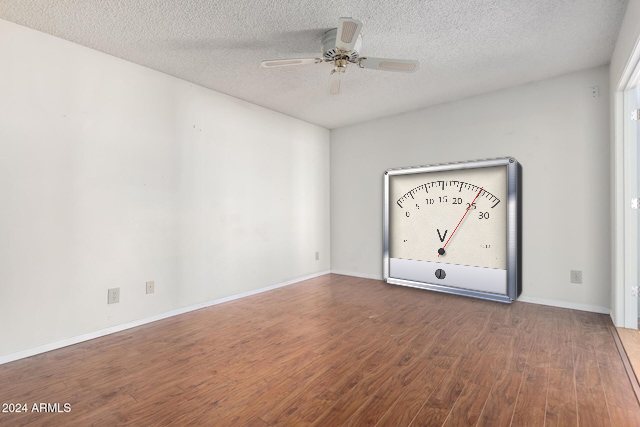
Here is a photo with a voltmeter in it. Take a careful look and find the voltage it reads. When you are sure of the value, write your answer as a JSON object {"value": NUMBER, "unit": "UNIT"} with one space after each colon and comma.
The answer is {"value": 25, "unit": "V"}
